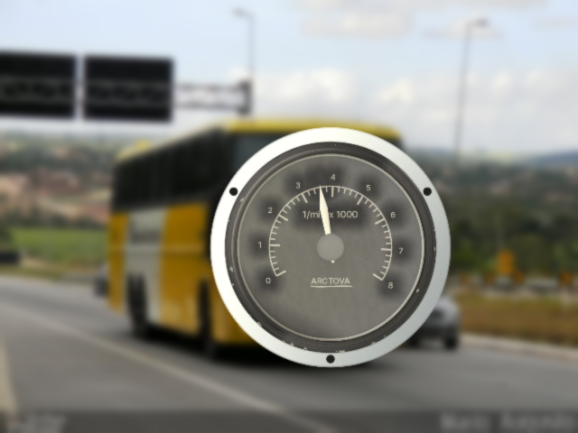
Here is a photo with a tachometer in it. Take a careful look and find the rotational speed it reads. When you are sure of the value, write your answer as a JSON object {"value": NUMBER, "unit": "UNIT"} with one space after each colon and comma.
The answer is {"value": 3600, "unit": "rpm"}
